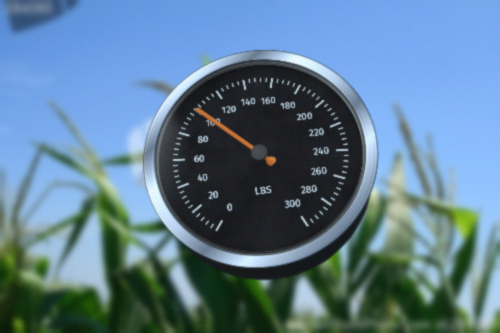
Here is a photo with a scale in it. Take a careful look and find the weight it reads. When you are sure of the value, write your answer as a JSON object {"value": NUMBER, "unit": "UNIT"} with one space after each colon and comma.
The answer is {"value": 100, "unit": "lb"}
